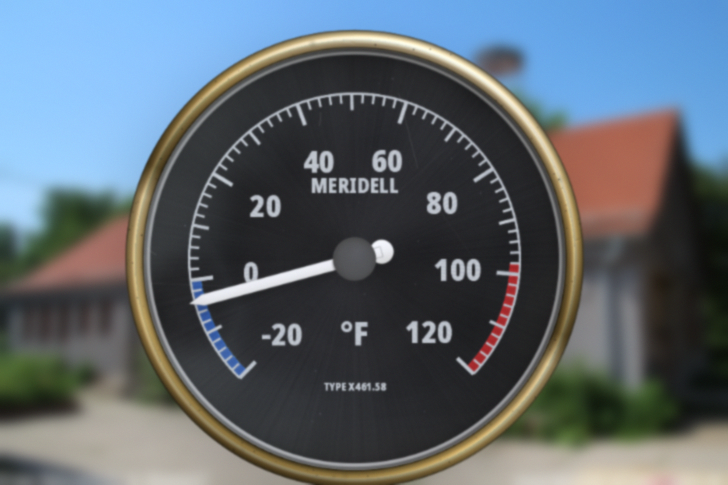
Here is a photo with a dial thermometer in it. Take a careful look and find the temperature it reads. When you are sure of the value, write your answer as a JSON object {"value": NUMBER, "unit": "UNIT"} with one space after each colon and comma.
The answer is {"value": -4, "unit": "°F"}
